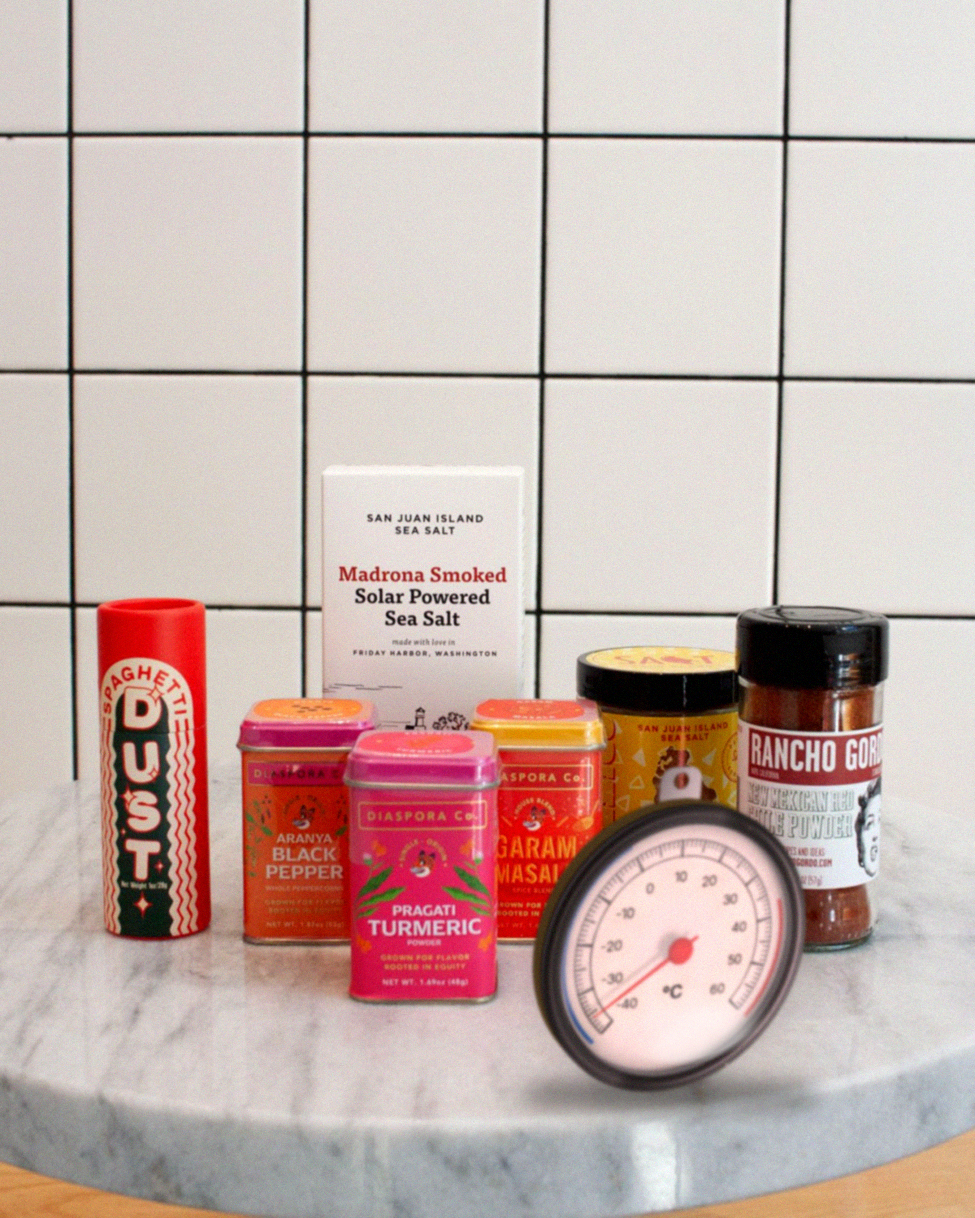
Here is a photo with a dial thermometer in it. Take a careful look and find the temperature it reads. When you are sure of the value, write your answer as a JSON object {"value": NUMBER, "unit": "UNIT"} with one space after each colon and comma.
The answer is {"value": -35, "unit": "°C"}
